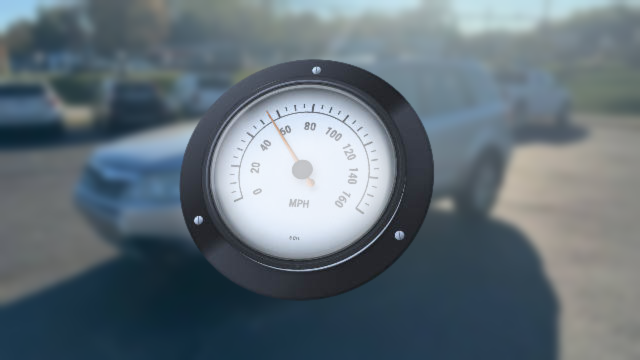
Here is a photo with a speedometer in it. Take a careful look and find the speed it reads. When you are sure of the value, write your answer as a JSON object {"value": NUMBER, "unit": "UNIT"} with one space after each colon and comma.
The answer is {"value": 55, "unit": "mph"}
